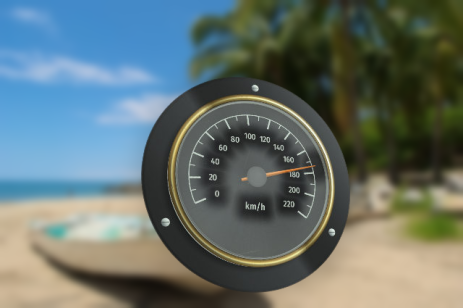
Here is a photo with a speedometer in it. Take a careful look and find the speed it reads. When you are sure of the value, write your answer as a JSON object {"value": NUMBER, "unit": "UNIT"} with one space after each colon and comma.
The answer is {"value": 175, "unit": "km/h"}
